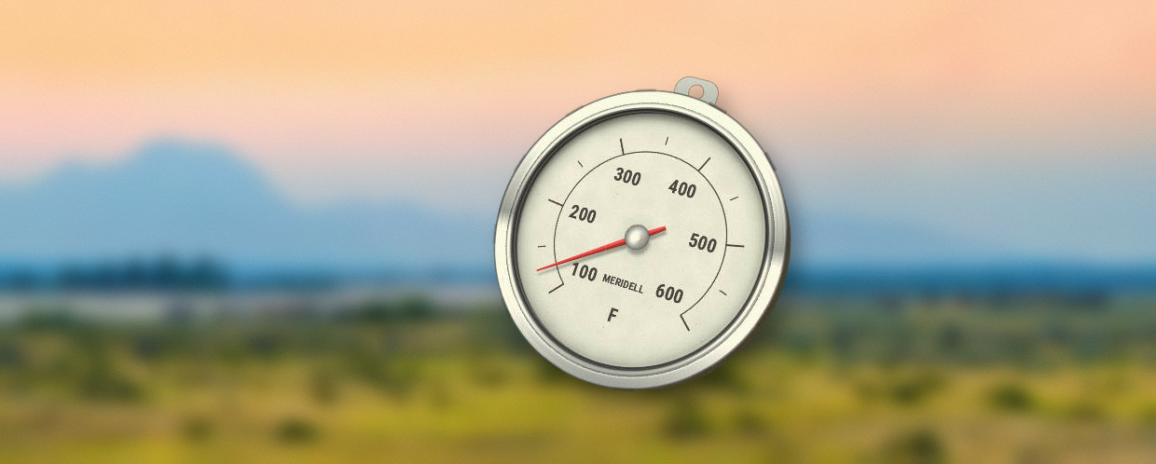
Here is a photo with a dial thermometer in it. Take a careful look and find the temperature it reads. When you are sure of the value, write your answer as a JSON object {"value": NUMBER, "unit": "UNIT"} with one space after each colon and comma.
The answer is {"value": 125, "unit": "°F"}
